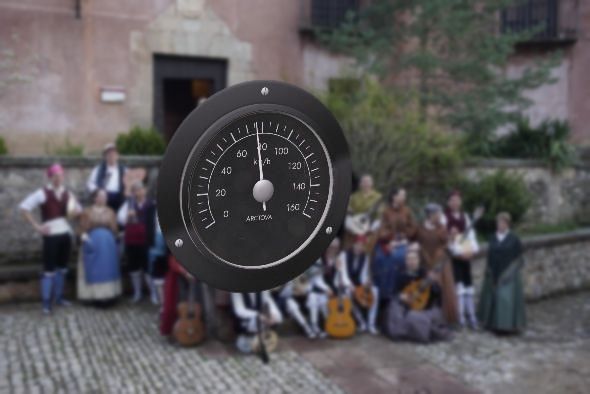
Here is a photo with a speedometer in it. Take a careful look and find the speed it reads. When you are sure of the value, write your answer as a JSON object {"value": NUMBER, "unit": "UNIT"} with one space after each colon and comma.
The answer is {"value": 75, "unit": "km/h"}
